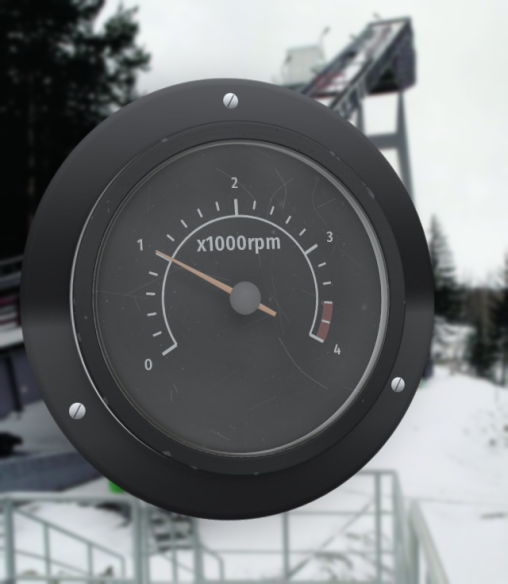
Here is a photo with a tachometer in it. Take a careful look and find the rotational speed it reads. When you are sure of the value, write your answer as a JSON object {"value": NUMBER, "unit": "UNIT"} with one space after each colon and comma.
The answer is {"value": 1000, "unit": "rpm"}
